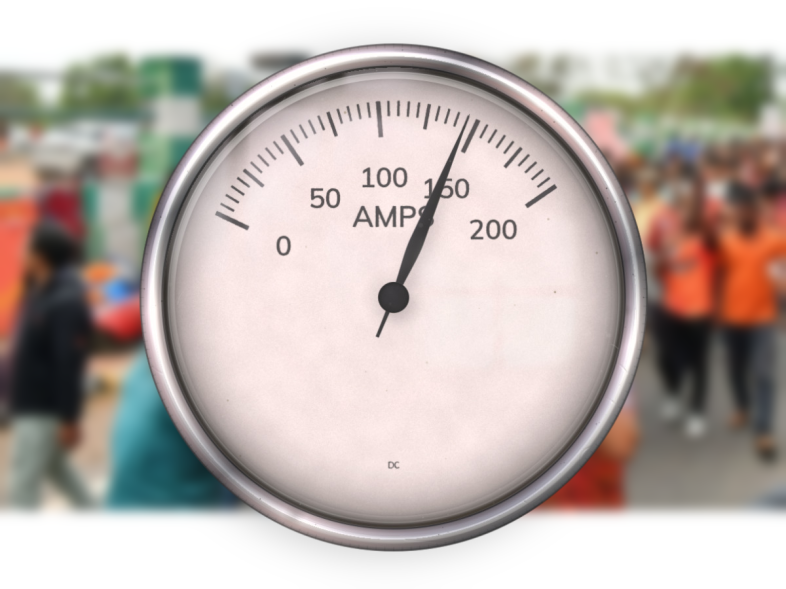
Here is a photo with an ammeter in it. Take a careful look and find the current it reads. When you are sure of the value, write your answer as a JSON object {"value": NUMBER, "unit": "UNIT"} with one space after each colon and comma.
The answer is {"value": 145, "unit": "A"}
